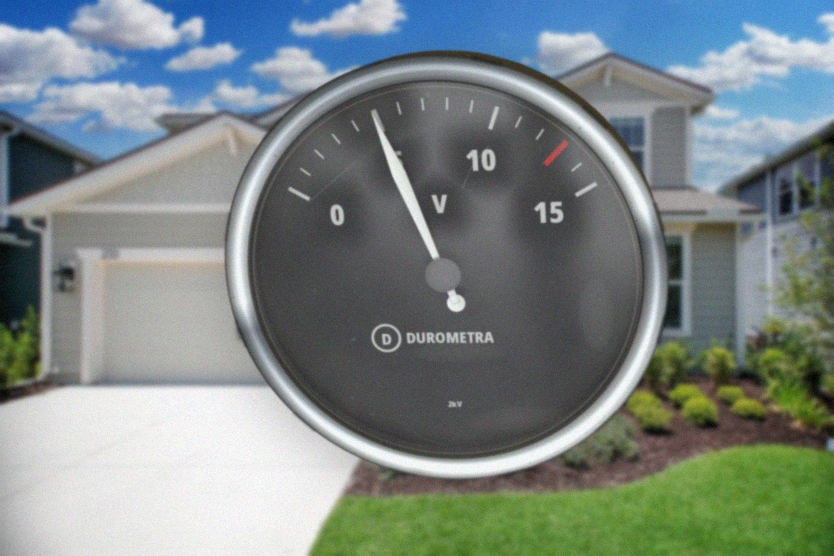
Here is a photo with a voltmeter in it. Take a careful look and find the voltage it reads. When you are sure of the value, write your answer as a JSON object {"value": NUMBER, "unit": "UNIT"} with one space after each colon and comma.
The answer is {"value": 5, "unit": "V"}
